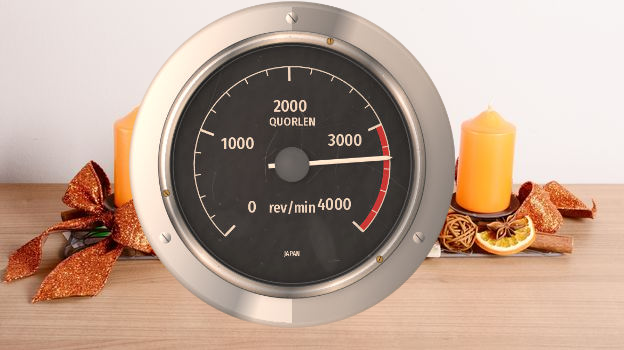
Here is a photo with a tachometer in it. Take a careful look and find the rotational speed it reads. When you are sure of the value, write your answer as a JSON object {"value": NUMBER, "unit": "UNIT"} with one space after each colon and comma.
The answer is {"value": 3300, "unit": "rpm"}
